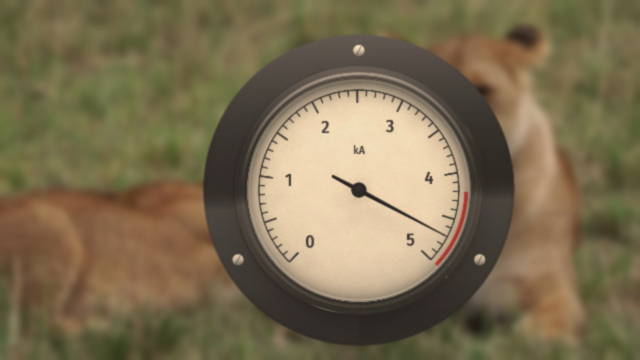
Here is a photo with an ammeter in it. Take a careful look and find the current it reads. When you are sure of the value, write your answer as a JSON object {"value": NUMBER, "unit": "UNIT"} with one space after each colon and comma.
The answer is {"value": 4.7, "unit": "kA"}
